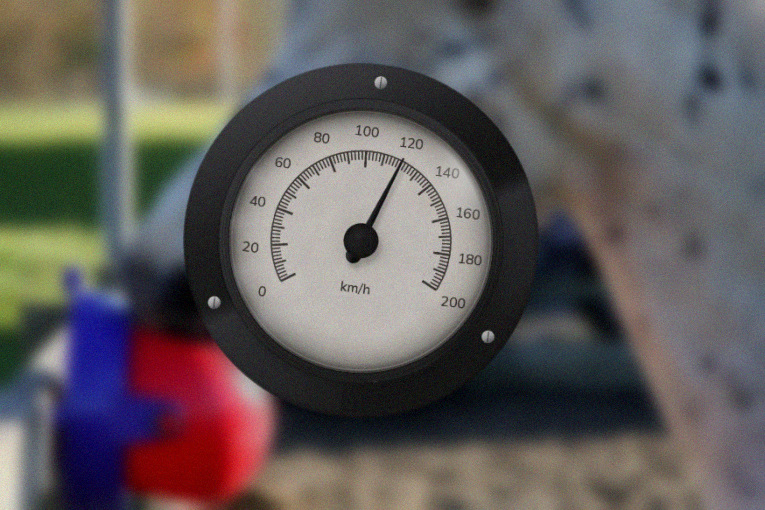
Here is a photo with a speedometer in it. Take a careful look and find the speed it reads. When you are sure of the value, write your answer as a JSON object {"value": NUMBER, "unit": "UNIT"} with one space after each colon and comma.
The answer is {"value": 120, "unit": "km/h"}
